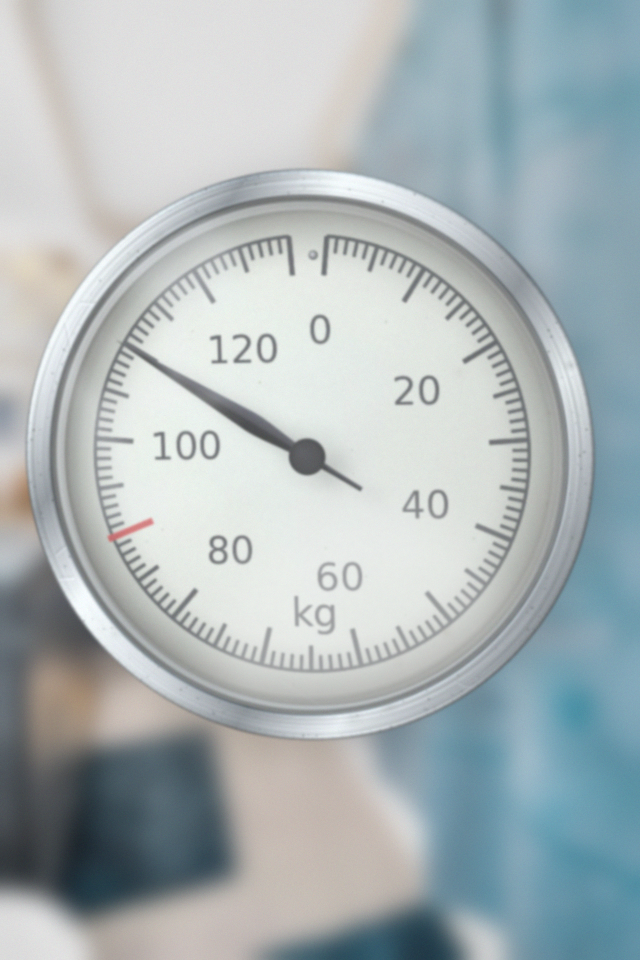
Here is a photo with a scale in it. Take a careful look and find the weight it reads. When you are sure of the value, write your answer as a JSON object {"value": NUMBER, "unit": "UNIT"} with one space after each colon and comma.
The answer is {"value": 110, "unit": "kg"}
